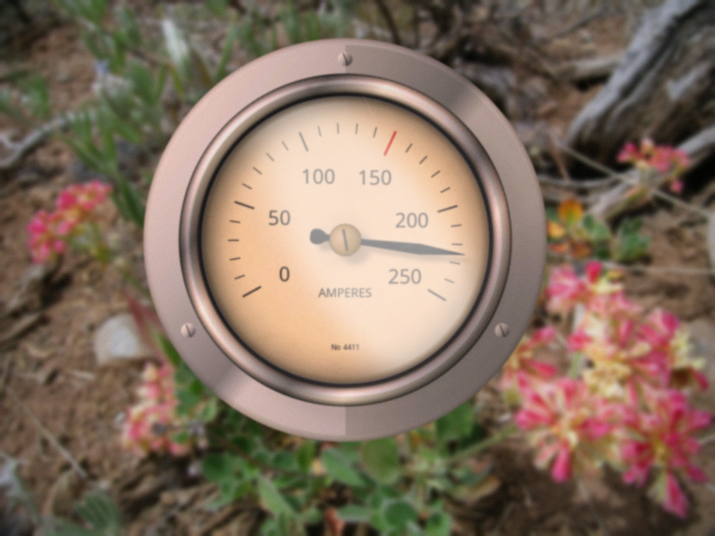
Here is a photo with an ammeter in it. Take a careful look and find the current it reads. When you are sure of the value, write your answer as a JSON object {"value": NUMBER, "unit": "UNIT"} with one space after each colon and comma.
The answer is {"value": 225, "unit": "A"}
